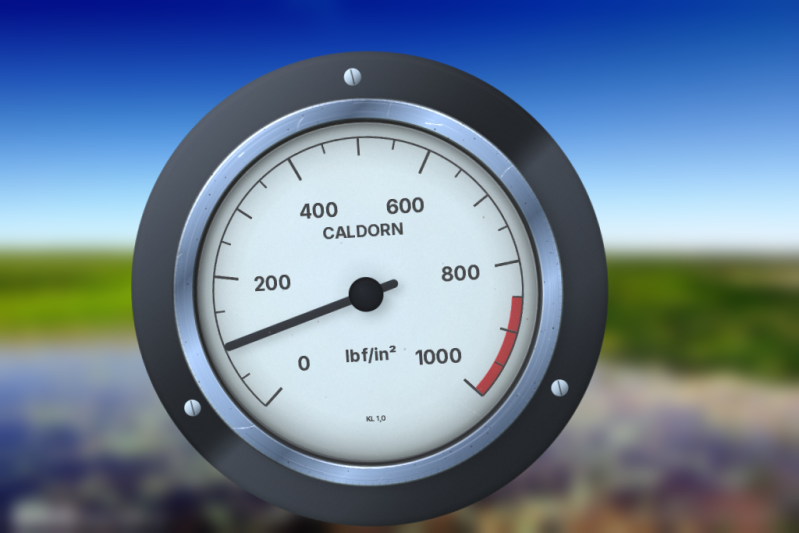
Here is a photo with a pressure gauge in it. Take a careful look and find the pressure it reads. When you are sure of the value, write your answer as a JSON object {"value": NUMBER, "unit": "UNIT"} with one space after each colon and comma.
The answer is {"value": 100, "unit": "psi"}
